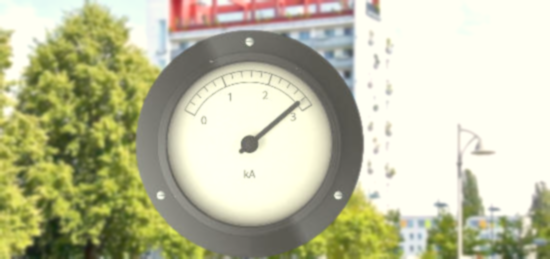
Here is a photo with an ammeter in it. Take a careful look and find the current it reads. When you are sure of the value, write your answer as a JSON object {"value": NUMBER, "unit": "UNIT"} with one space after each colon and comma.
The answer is {"value": 2.8, "unit": "kA"}
